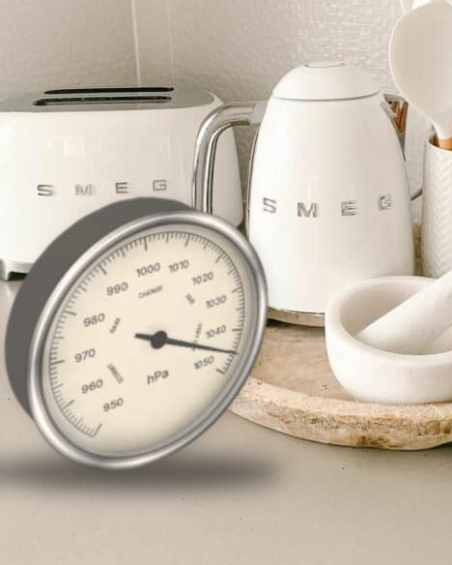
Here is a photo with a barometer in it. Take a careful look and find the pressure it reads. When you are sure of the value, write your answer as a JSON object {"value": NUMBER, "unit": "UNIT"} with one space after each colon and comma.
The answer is {"value": 1045, "unit": "hPa"}
